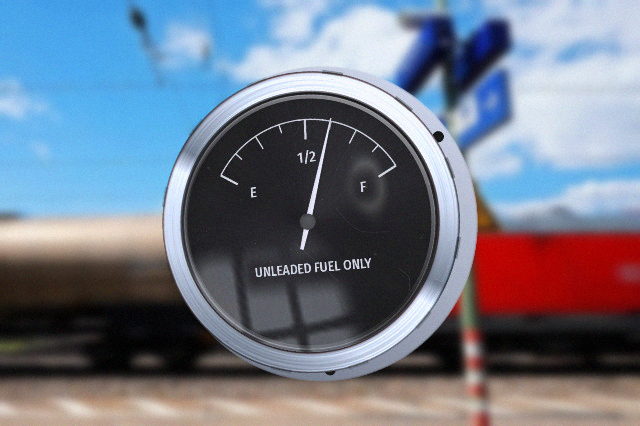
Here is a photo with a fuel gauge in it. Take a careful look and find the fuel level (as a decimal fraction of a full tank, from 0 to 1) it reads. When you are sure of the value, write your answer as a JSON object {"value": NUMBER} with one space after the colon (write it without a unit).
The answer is {"value": 0.625}
